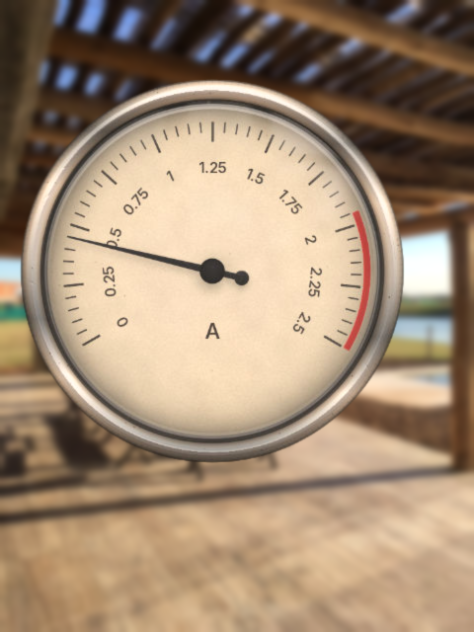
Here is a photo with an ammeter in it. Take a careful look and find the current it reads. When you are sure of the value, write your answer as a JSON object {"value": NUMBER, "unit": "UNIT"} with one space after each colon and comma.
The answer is {"value": 0.45, "unit": "A"}
